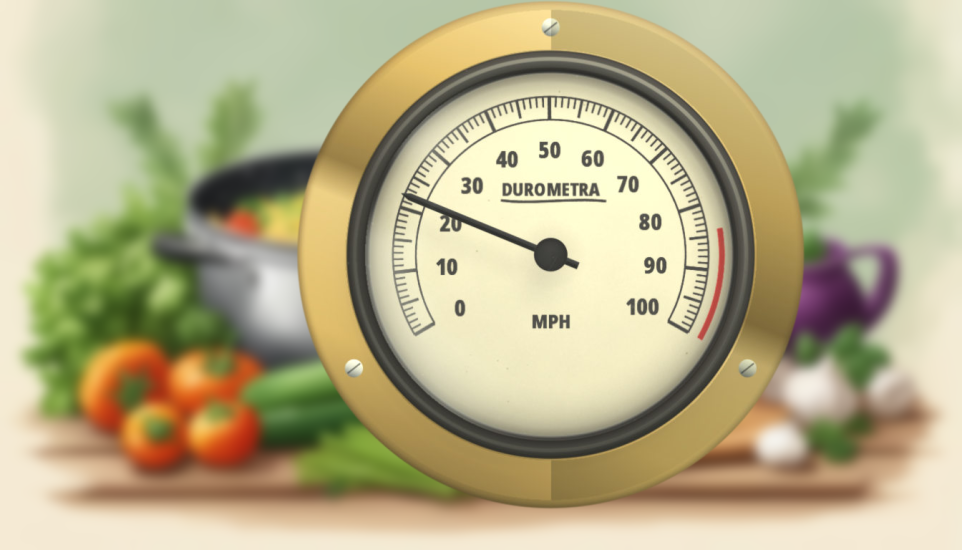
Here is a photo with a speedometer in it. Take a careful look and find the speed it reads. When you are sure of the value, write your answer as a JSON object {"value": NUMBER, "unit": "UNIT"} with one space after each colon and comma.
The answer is {"value": 22, "unit": "mph"}
